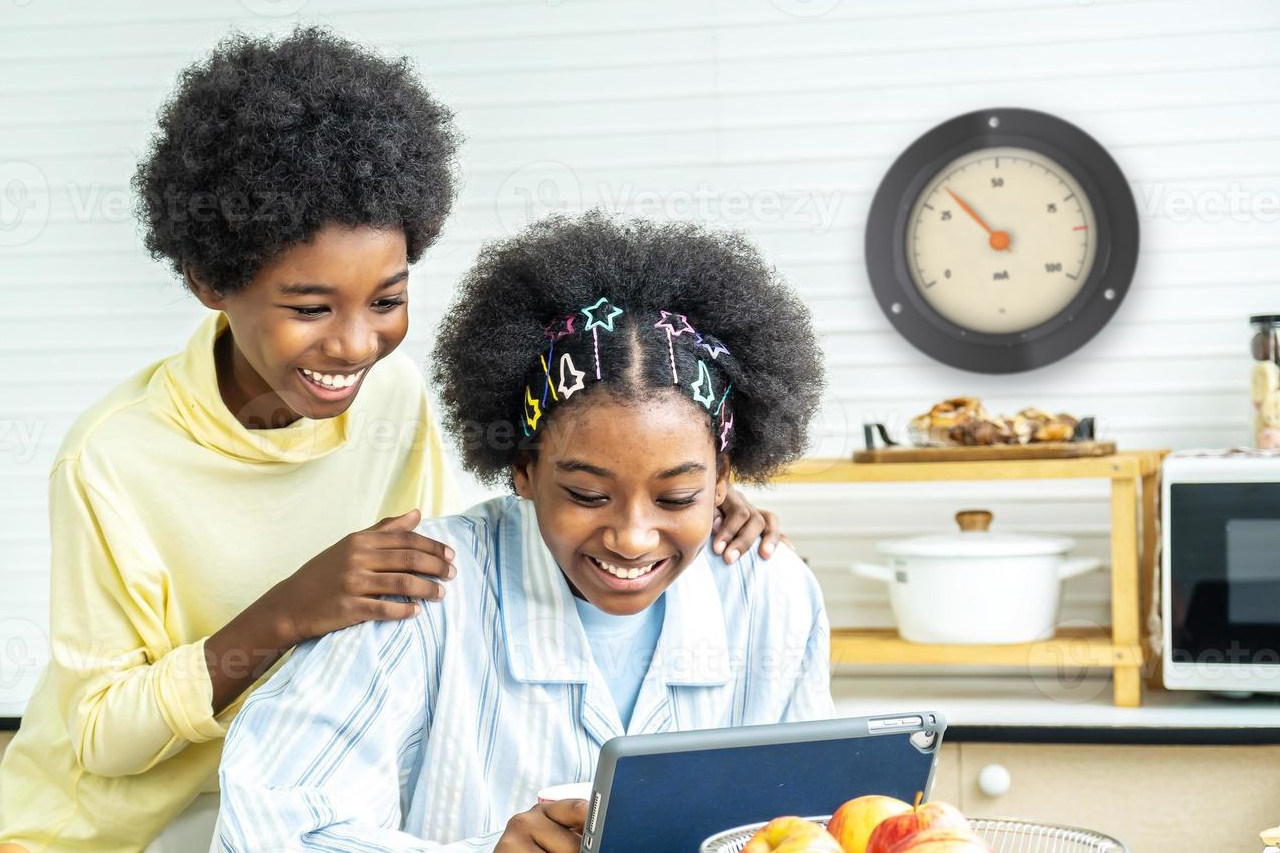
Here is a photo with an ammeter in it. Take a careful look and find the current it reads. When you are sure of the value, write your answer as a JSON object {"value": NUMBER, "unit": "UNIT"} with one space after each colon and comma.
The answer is {"value": 32.5, "unit": "mA"}
